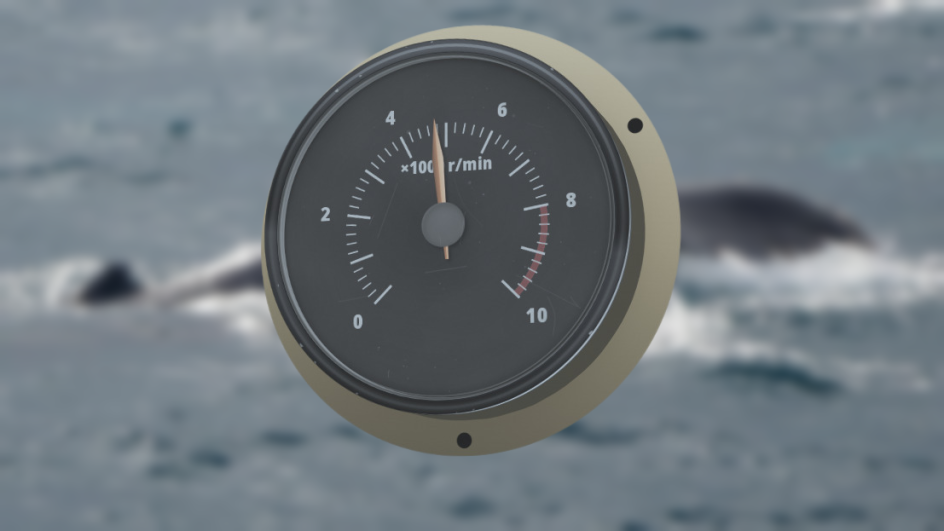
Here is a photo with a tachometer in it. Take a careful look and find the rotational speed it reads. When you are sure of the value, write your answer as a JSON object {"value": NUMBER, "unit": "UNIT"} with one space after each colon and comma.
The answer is {"value": 4800, "unit": "rpm"}
